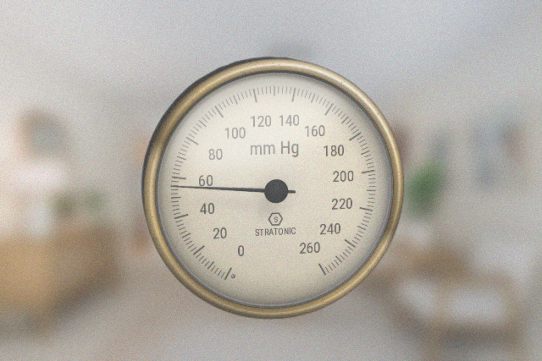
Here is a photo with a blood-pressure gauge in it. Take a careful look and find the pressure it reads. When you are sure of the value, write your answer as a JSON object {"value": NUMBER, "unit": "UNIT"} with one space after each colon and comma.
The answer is {"value": 56, "unit": "mmHg"}
